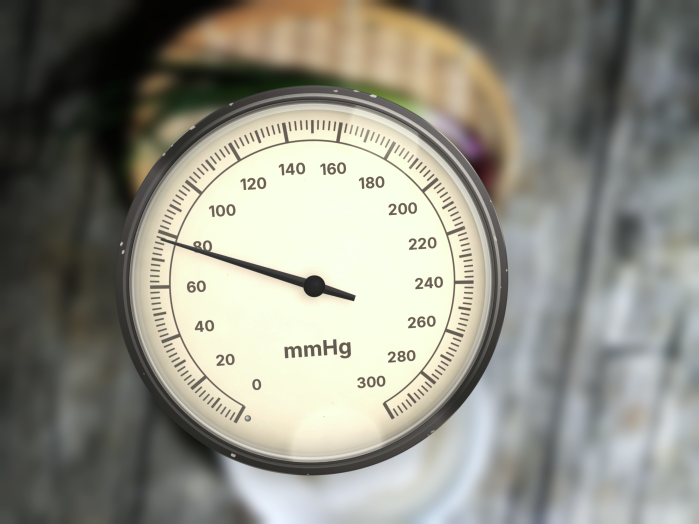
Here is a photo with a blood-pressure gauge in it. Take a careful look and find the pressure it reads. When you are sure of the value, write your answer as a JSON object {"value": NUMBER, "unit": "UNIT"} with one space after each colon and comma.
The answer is {"value": 78, "unit": "mmHg"}
